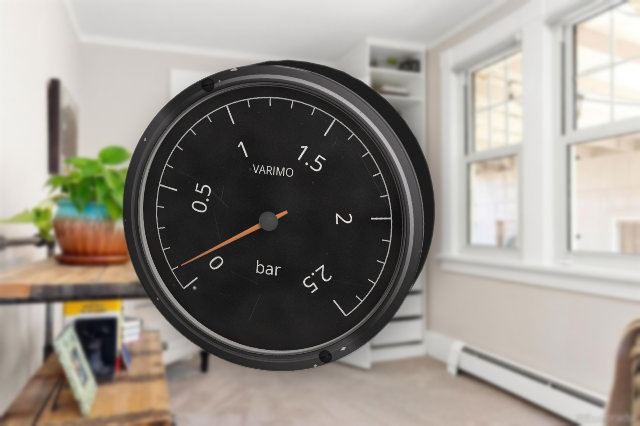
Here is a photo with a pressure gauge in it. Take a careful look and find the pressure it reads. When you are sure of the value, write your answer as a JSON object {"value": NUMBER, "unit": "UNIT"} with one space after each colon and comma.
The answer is {"value": 0.1, "unit": "bar"}
